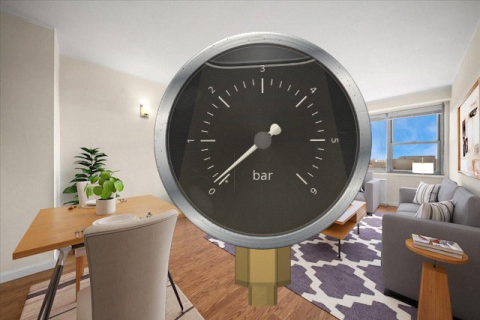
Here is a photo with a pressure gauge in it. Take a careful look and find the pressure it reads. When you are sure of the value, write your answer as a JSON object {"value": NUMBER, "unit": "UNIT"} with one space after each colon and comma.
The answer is {"value": 0.1, "unit": "bar"}
